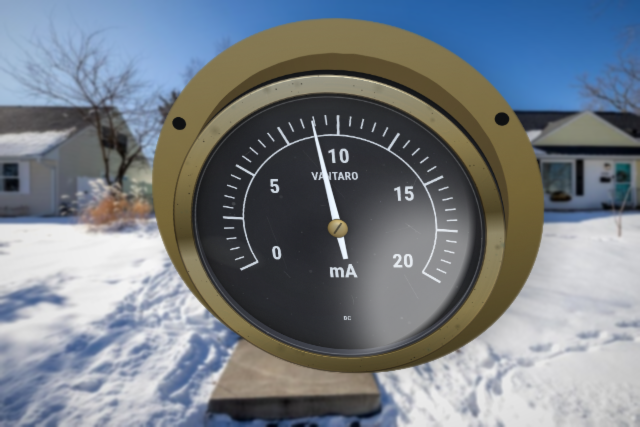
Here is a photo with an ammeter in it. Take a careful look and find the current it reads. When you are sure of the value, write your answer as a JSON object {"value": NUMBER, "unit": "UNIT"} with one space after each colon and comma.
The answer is {"value": 9, "unit": "mA"}
